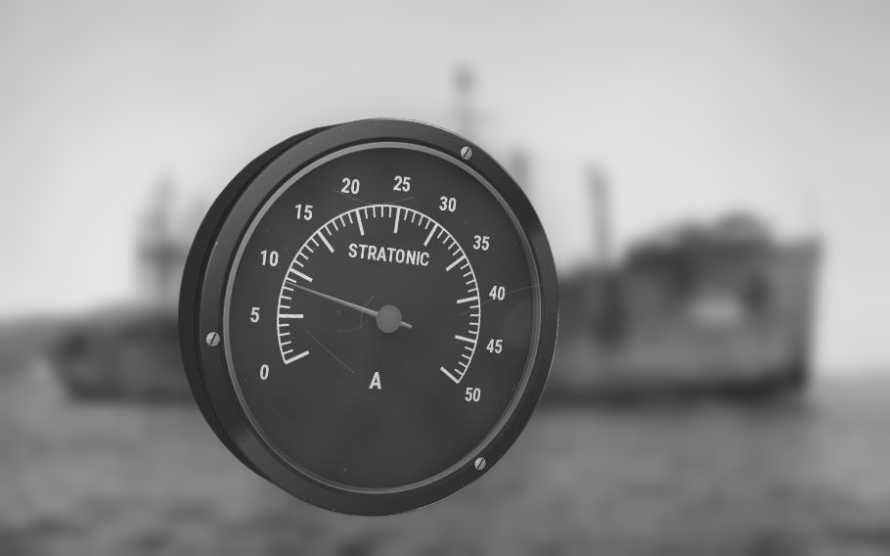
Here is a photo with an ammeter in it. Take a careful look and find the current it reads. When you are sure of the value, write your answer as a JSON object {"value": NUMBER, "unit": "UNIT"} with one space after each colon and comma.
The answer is {"value": 8.5, "unit": "A"}
